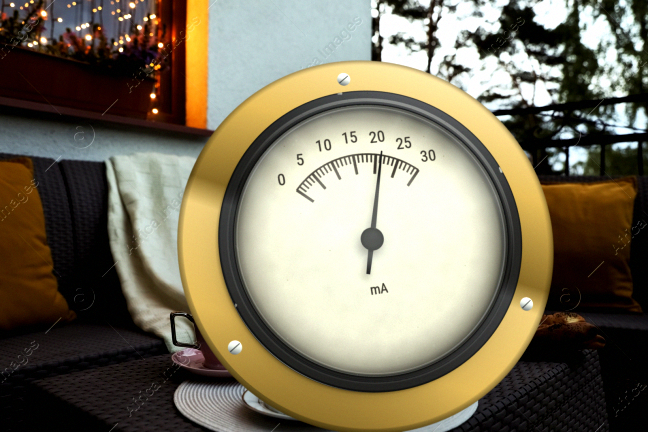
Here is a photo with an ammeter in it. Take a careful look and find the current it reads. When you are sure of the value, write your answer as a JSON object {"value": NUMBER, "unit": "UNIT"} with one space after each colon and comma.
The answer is {"value": 21, "unit": "mA"}
